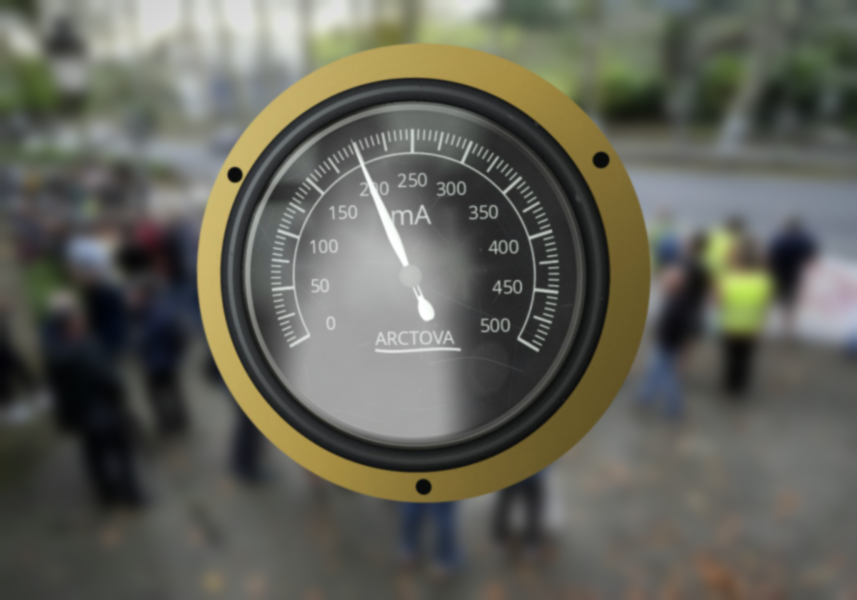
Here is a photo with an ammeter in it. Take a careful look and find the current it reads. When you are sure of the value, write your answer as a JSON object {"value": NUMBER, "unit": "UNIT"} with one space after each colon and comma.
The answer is {"value": 200, "unit": "mA"}
